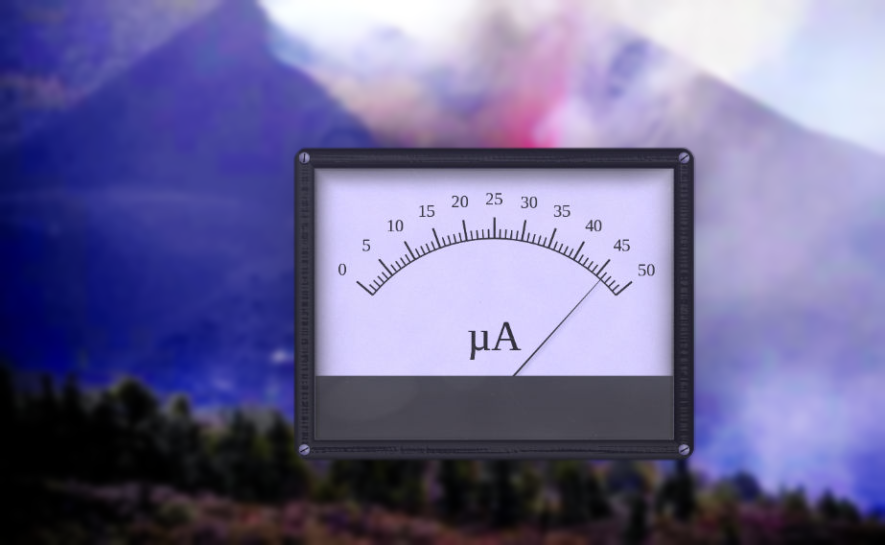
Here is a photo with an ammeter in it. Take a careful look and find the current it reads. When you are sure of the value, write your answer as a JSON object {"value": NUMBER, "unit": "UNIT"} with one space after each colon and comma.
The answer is {"value": 46, "unit": "µA"}
